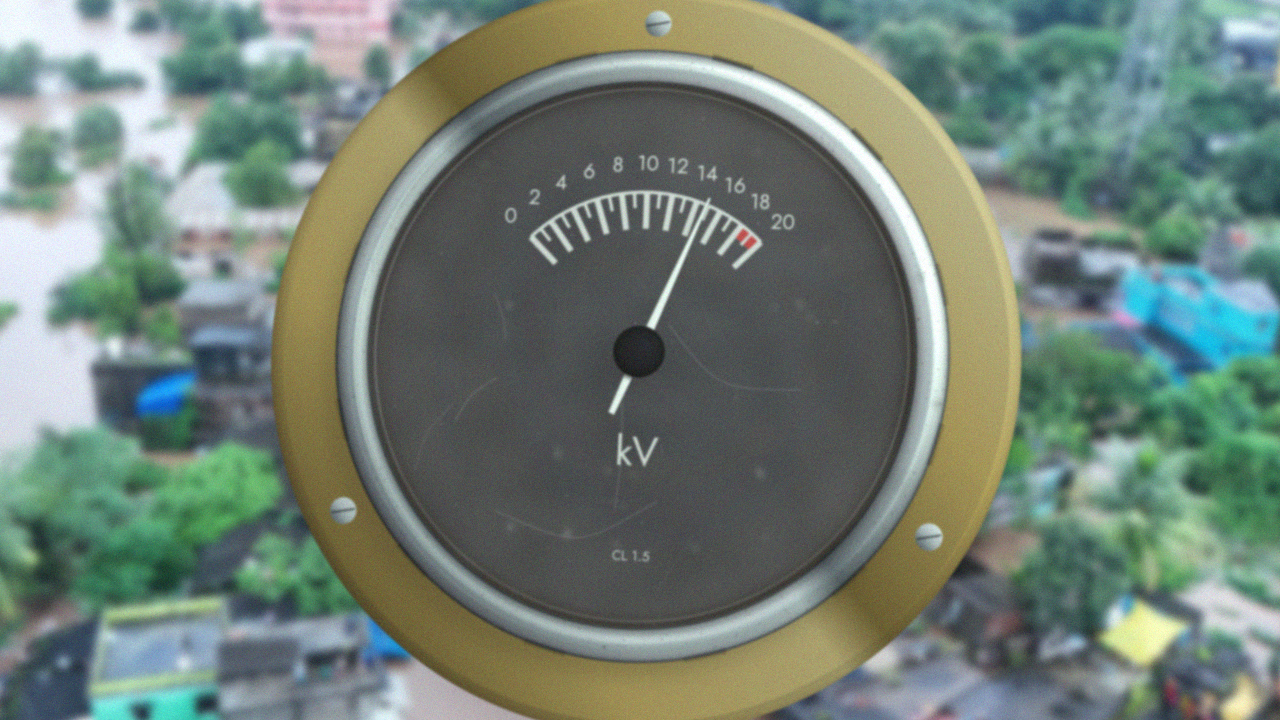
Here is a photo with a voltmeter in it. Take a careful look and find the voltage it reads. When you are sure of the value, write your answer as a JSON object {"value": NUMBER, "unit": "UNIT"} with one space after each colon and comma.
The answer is {"value": 15, "unit": "kV"}
